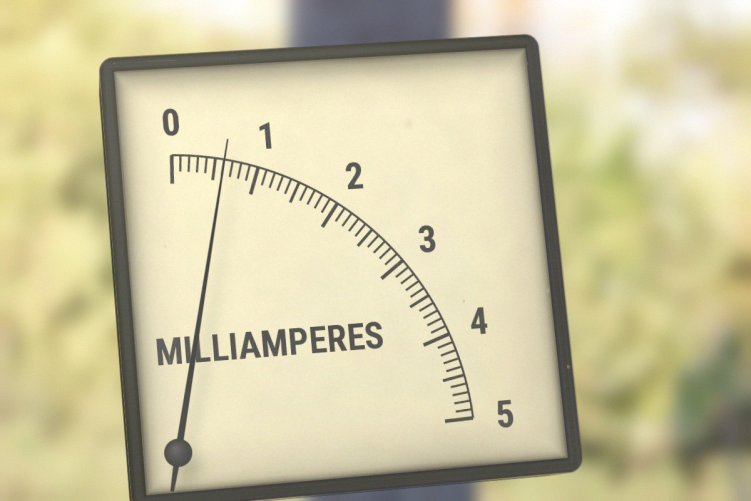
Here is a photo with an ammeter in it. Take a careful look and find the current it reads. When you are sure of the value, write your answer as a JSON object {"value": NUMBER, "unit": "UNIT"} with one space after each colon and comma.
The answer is {"value": 0.6, "unit": "mA"}
